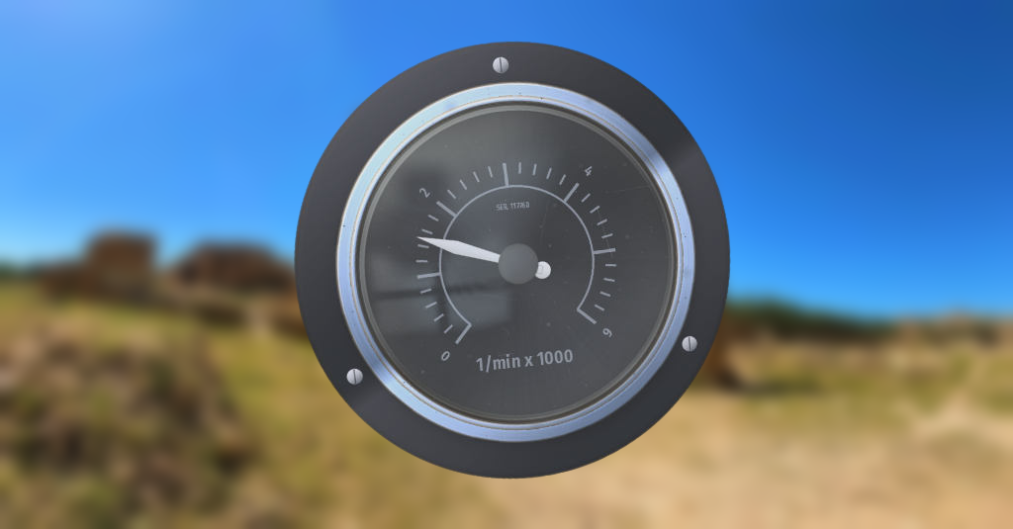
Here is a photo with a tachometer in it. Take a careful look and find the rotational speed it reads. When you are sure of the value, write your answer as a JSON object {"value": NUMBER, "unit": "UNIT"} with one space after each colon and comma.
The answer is {"value": 1500, "unit": "rpm"}
